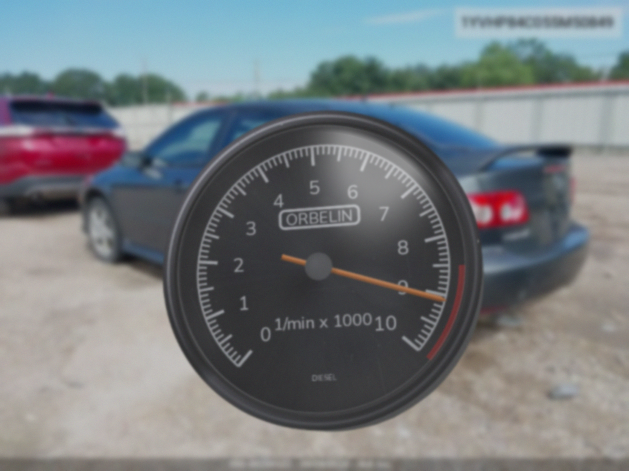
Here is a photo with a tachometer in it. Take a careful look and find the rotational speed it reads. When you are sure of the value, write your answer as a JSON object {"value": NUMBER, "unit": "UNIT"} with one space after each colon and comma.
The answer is {"value": 9100, "unit": "rpm"}
